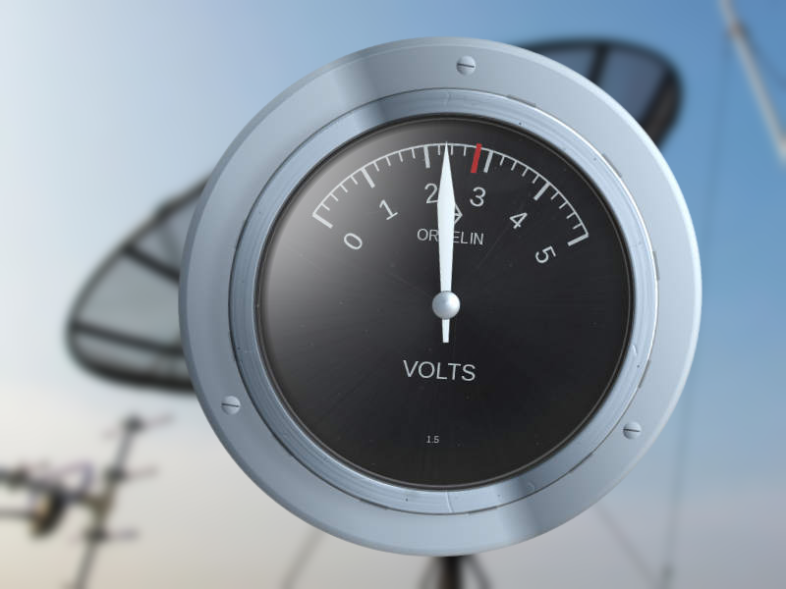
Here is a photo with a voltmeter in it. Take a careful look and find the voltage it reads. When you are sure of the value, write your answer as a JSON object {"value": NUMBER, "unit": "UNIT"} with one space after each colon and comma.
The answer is {"value": 2.3, "unit": "V"}
